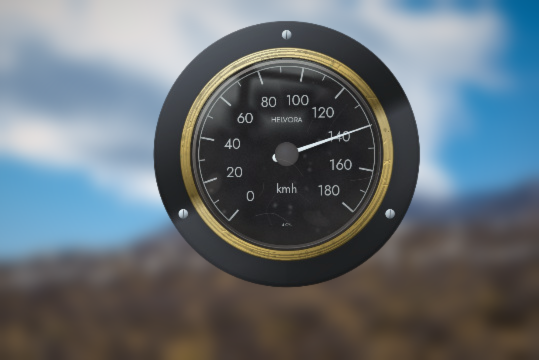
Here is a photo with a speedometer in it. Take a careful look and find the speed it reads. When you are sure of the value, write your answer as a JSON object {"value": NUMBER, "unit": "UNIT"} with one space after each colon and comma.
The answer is {"value": 140, "unit": "km/h"}
